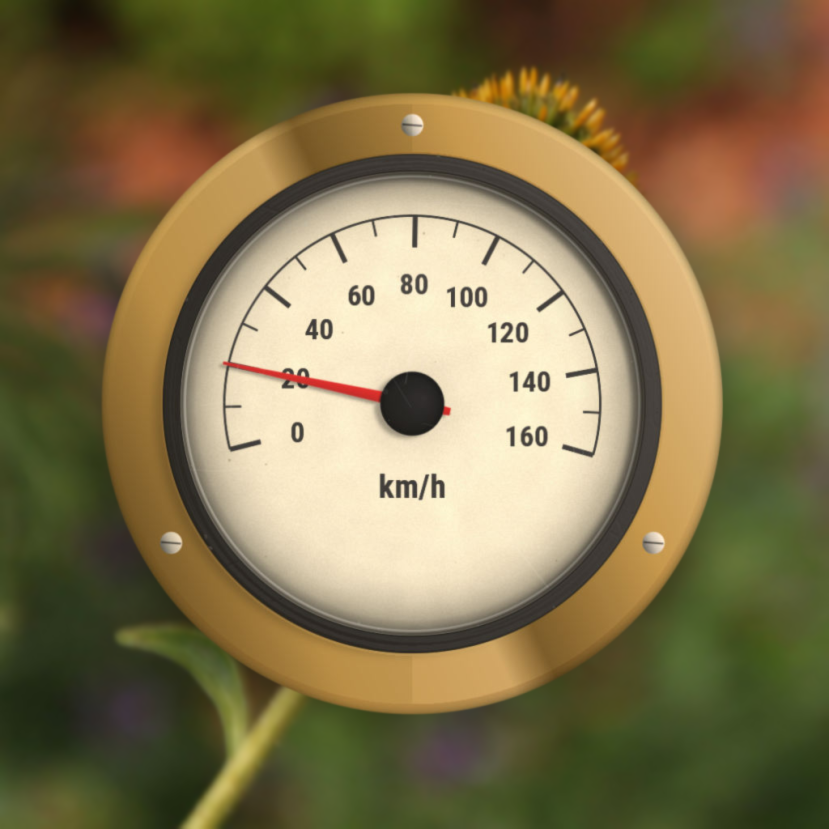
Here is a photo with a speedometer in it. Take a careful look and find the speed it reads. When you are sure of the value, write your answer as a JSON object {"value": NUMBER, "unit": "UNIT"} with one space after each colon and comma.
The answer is {"value": 20, "unit": "km/h"}
